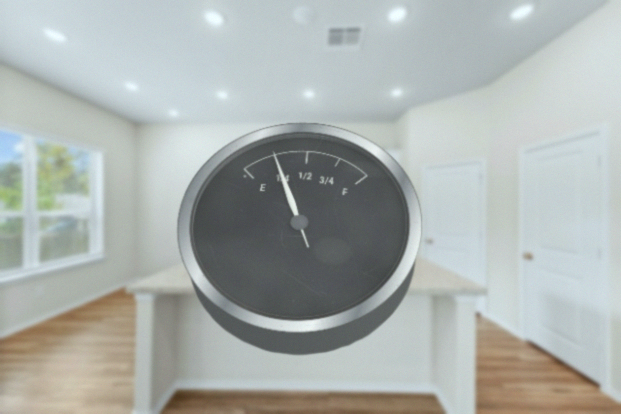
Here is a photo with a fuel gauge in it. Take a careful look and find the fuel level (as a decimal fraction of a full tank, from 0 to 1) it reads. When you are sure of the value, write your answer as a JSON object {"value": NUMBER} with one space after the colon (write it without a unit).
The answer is {"value": 0.25}
